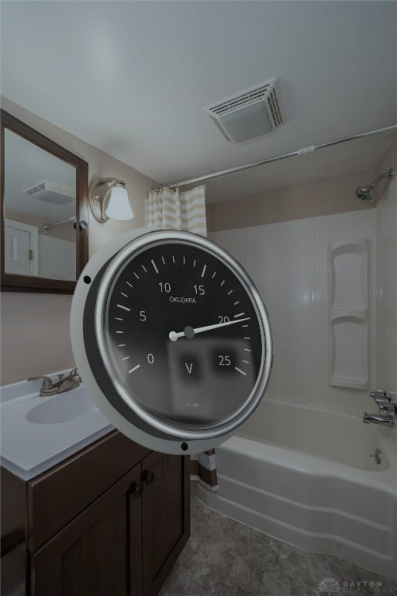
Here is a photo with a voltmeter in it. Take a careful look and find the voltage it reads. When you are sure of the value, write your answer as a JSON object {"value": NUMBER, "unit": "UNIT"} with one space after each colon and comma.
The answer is {"value": 20.5, "unit": "V"}
